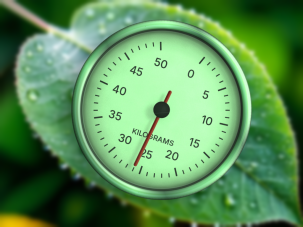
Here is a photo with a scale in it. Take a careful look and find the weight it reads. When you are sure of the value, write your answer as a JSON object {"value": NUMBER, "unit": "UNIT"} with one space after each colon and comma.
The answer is {"value": 26, "unit": "kg"}
